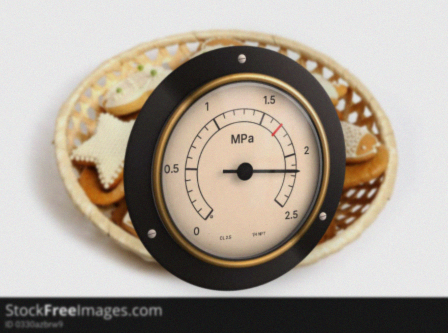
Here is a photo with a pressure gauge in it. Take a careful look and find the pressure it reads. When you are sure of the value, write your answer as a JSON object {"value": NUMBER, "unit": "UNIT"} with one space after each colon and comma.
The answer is {"value": 2.15, "unit": "MPa"}
